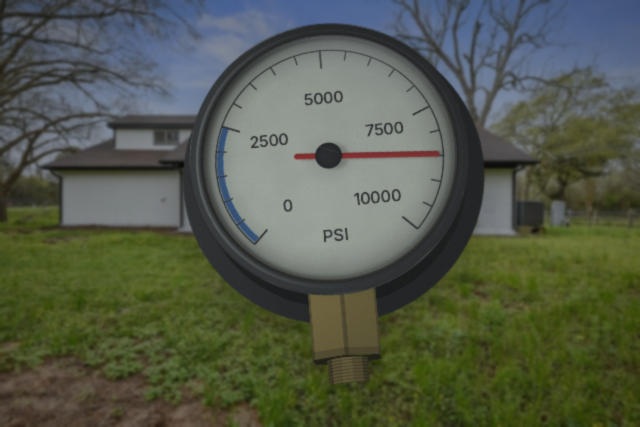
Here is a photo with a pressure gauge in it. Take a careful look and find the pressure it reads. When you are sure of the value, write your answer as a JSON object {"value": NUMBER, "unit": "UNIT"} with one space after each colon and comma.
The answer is {"value": 8500, "unit": "psi"}
